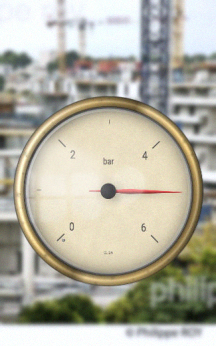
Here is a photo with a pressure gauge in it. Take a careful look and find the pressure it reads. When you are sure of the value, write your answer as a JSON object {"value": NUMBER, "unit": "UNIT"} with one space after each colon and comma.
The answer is {"value": 5, "unit": "bar"}
